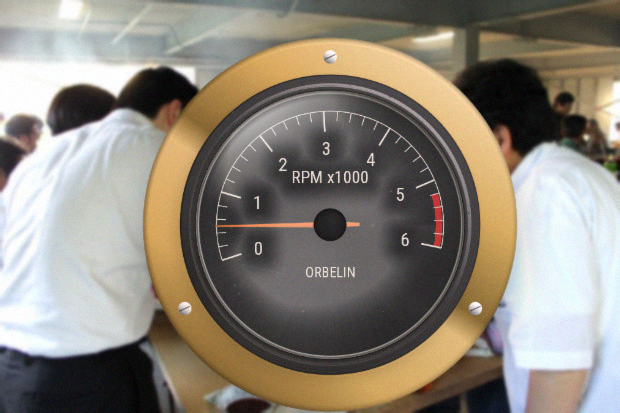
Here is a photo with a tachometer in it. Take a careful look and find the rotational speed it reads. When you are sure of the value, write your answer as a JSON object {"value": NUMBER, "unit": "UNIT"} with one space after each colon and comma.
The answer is {"value": 500, "unit": "rpm"}
